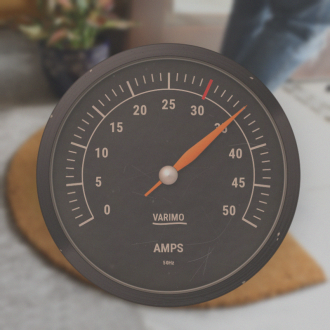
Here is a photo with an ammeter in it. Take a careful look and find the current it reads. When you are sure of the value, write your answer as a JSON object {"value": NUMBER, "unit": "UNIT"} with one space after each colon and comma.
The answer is {"value": 35, "unit": "A"}
